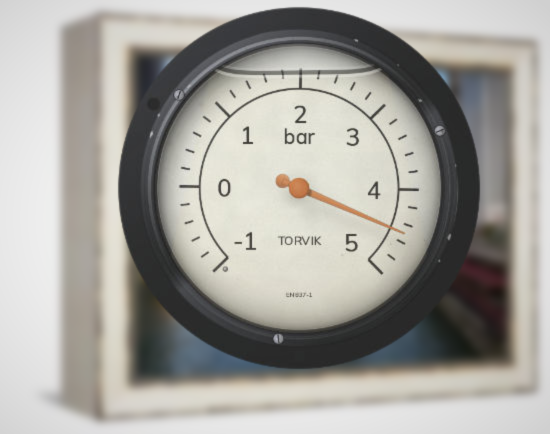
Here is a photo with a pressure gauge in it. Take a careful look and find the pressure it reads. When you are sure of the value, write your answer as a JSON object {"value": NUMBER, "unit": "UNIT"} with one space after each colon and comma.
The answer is {"value": 4.5, "unit": "bar"}
